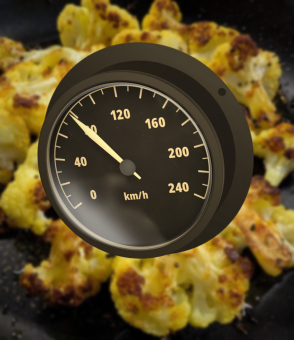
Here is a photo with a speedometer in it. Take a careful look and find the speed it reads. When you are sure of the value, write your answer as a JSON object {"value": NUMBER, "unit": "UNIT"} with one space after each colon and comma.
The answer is {"value": 80, "unit": "km/h"}
